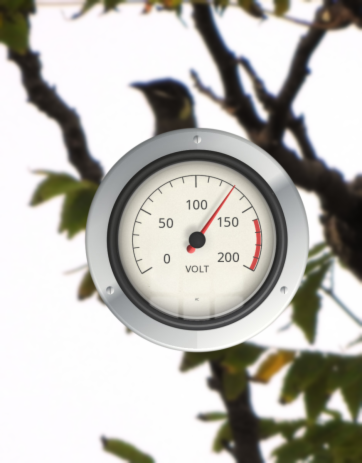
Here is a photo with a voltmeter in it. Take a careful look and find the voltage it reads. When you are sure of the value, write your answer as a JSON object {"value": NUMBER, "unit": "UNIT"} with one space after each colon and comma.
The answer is {"value": 130, "unit": "V"}
